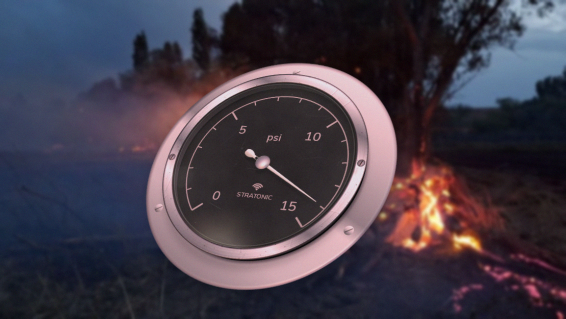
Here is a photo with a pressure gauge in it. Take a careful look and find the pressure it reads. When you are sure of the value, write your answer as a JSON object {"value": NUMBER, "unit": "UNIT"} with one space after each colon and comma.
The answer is {"value": 14, "unit": "psi"}
